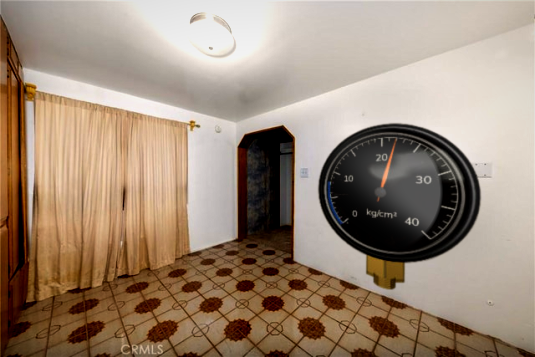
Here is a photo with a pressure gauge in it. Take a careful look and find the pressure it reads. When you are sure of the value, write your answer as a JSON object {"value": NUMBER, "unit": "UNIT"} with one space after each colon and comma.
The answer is {"value": 22, "unit": "kg/cm²"}
